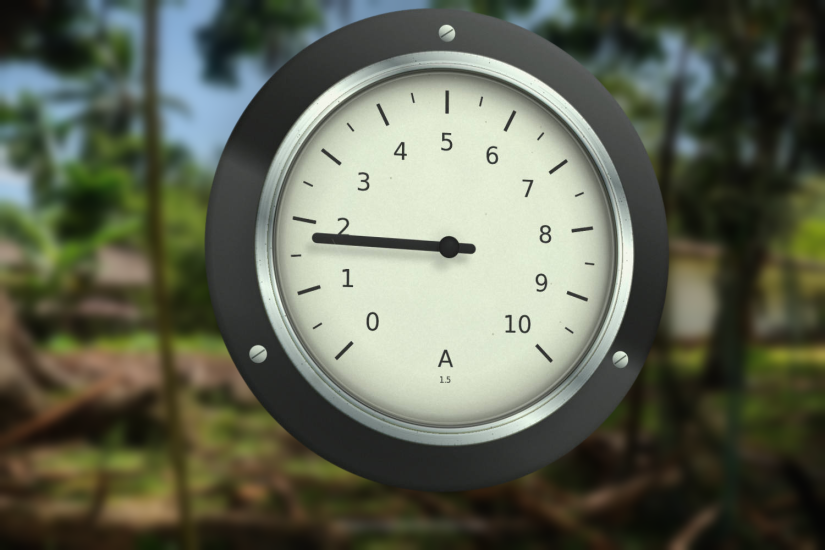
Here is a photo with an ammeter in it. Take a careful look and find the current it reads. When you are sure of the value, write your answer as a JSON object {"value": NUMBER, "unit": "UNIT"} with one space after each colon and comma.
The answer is {"value": 1.75, "unit": "A"}
